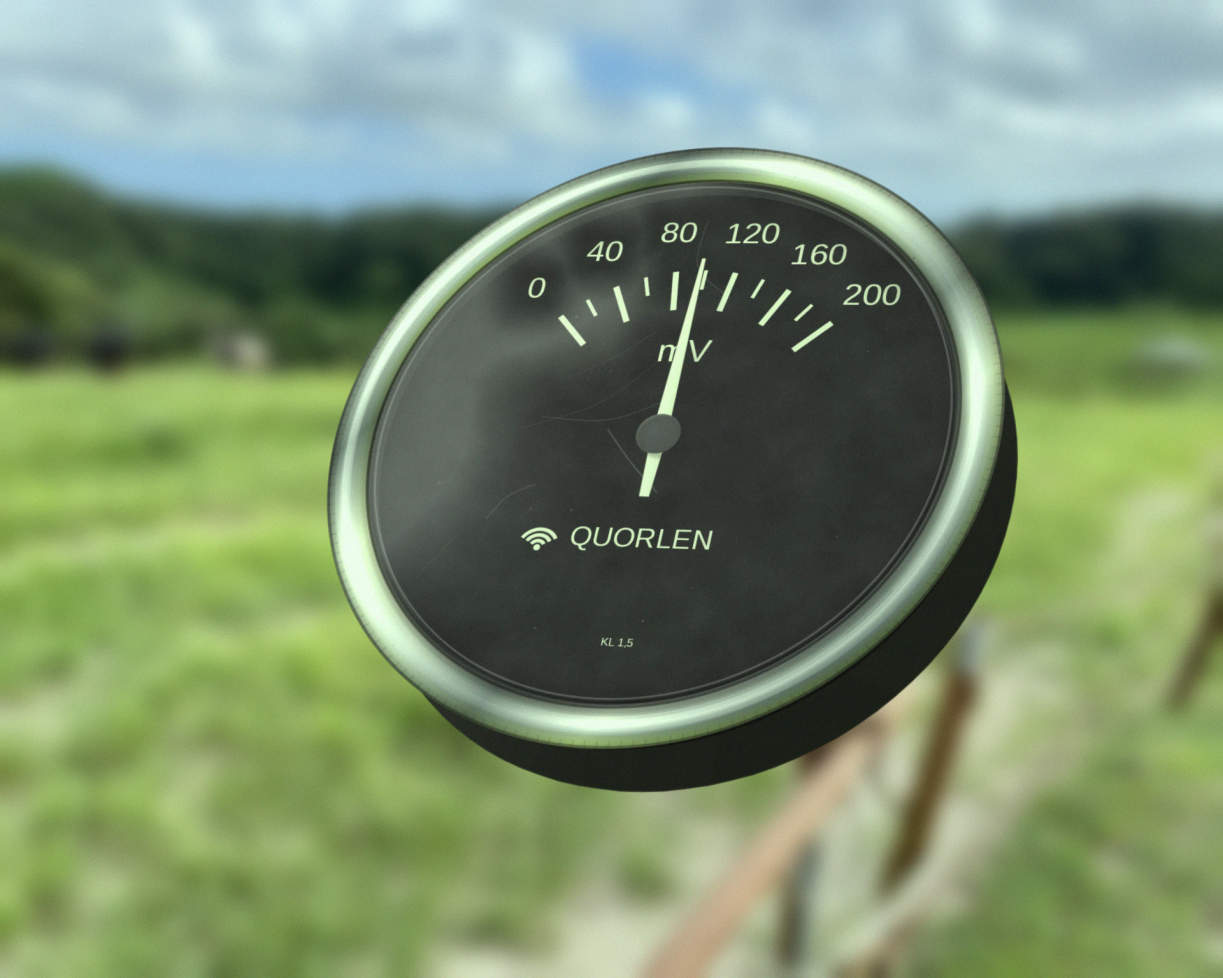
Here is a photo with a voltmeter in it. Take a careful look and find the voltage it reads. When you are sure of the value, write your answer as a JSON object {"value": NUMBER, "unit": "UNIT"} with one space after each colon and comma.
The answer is {"value": 100, "unit": "mV"}
